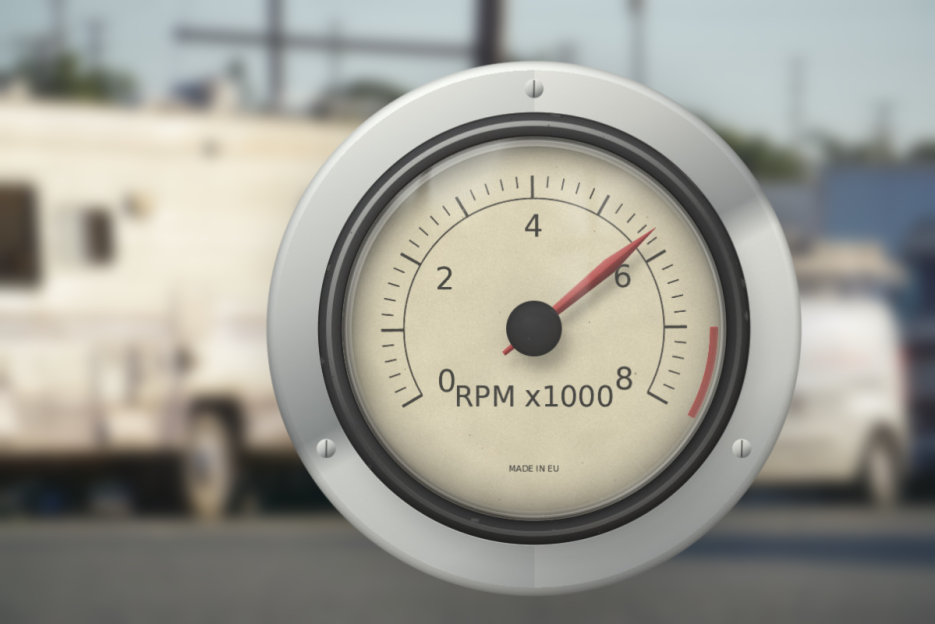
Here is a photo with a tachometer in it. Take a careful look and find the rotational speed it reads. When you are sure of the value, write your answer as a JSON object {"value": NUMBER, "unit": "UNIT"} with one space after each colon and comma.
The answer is {"value": 5700, "unit": "rpm"}
